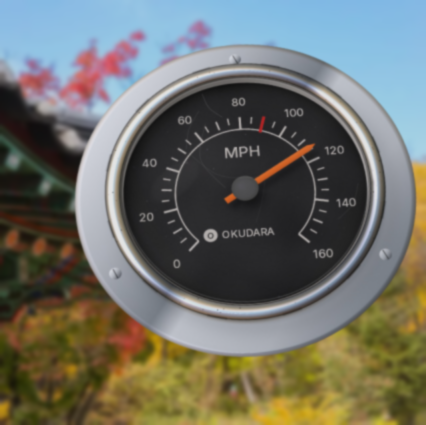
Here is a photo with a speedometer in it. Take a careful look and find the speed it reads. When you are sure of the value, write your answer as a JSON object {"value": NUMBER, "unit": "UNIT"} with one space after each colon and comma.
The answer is {"value": 115, "unit": "mph"}
